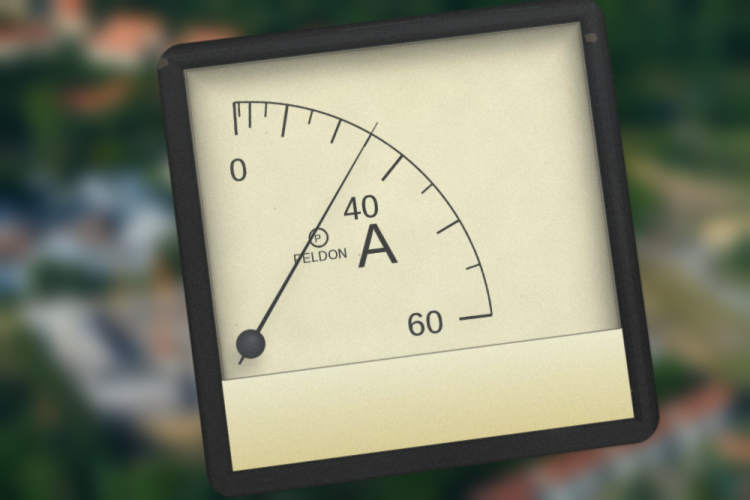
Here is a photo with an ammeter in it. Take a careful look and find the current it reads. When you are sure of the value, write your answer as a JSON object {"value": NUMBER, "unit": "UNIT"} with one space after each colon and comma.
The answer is {"value": 35, "unit": "A"}
